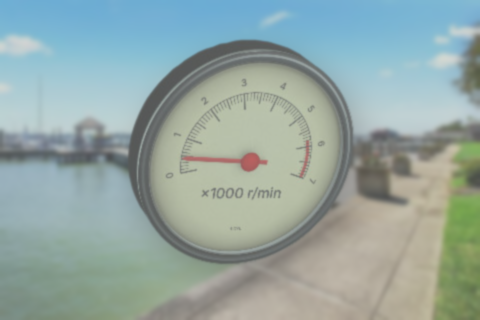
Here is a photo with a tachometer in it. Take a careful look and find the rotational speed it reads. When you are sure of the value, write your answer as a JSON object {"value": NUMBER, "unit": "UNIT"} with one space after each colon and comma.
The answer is {"value": 500, "unit": "rpm"}
